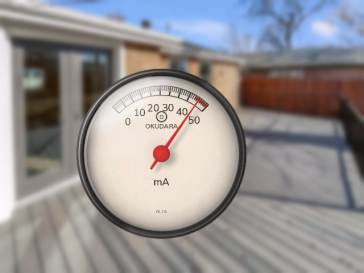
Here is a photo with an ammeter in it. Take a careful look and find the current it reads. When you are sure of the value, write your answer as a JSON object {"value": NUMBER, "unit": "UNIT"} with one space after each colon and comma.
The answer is {"value": 45, "unit": "mA"}
